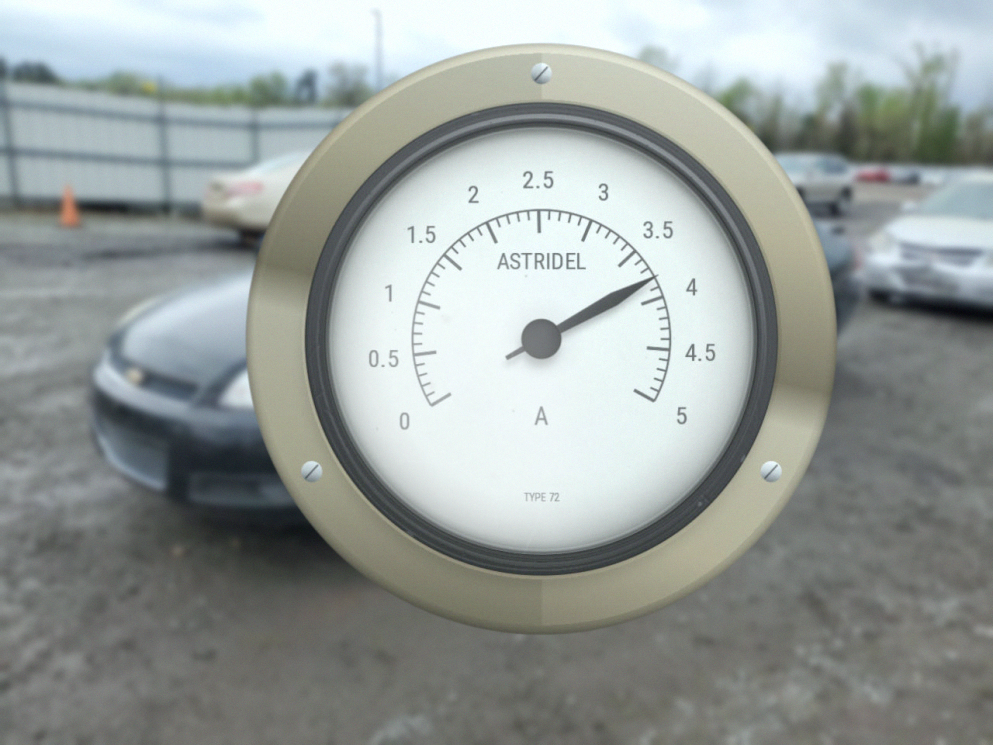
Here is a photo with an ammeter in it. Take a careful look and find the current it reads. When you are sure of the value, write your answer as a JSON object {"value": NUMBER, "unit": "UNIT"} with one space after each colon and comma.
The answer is {"value": 3.8, "unit": "A"}
